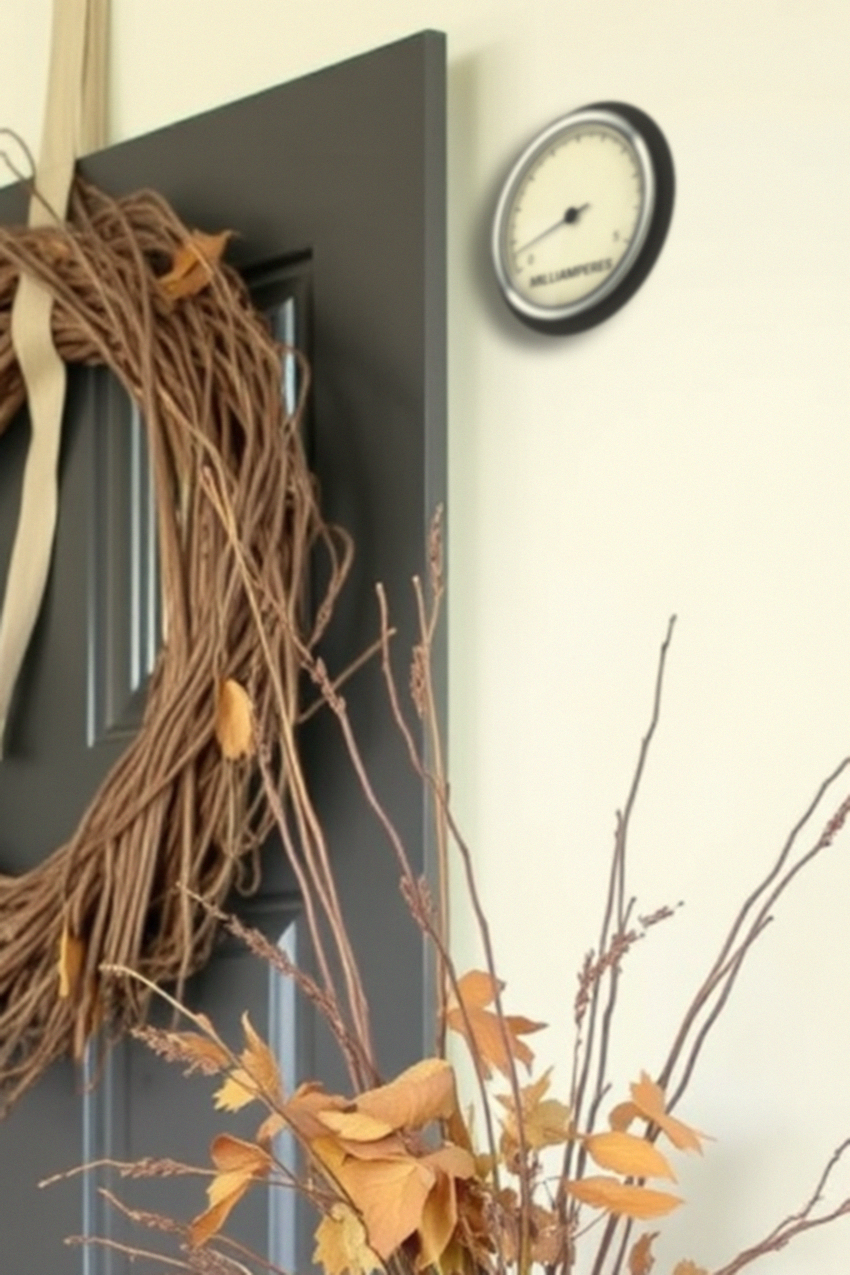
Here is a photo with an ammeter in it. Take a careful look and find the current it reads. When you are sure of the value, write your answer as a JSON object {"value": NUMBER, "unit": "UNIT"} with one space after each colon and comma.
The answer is {"value": 0.25, "unit": "mA"}
